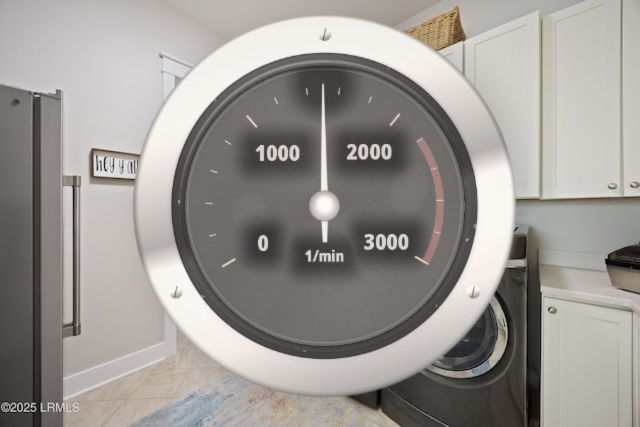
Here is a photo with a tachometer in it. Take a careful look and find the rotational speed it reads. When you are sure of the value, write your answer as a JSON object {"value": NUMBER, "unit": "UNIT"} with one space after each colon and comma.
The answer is {"value": 1500, "unit": "rpm"}
